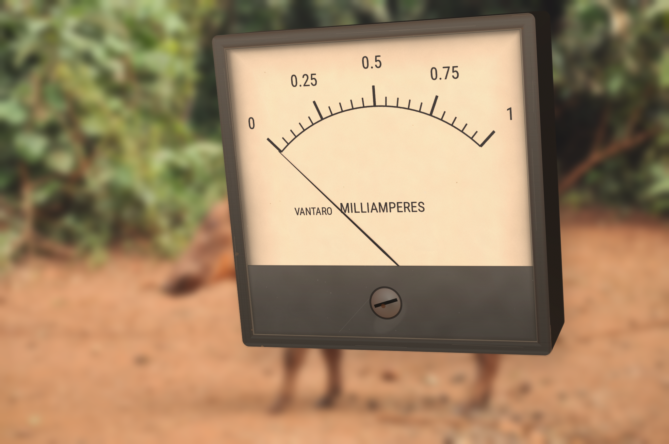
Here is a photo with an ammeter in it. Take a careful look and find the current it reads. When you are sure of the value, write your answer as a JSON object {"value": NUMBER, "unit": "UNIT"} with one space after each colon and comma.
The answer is {"value": 0, "unit": "mA"}
